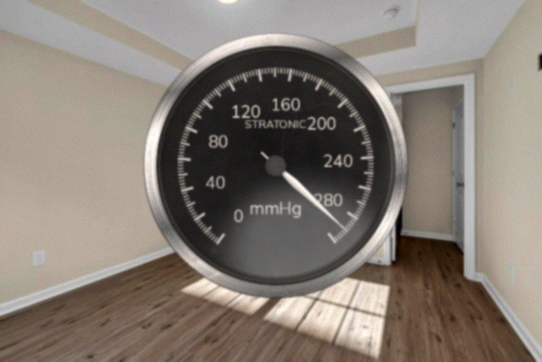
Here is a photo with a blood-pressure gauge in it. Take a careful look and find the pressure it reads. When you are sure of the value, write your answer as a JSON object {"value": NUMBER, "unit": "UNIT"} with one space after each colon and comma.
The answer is {"value": 290, "unit": "mmHg"}
